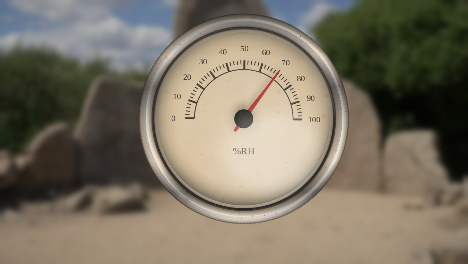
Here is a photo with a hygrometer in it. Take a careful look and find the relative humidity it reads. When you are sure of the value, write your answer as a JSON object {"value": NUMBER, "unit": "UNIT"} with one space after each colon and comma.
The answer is {"value": 70, "unit": "%"}
